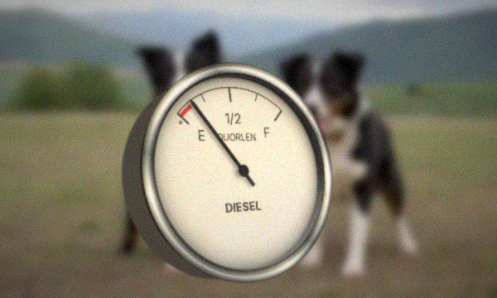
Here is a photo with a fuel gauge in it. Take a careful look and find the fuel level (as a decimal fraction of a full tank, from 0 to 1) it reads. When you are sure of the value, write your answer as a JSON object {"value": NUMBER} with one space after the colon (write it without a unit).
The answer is {"value": 0.125}
